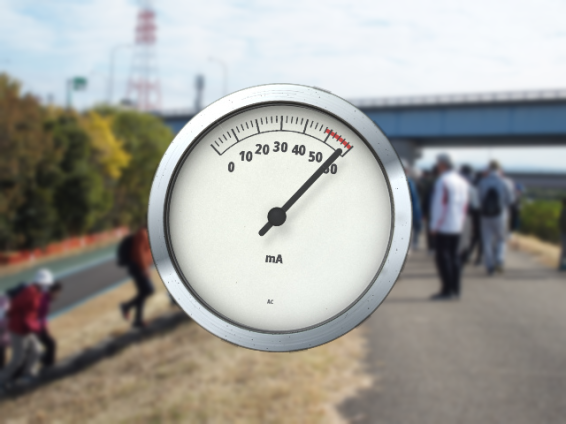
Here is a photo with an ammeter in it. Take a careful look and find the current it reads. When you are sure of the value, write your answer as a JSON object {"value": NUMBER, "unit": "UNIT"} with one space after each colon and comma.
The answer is {"value": 58, "unit": "mA"}
